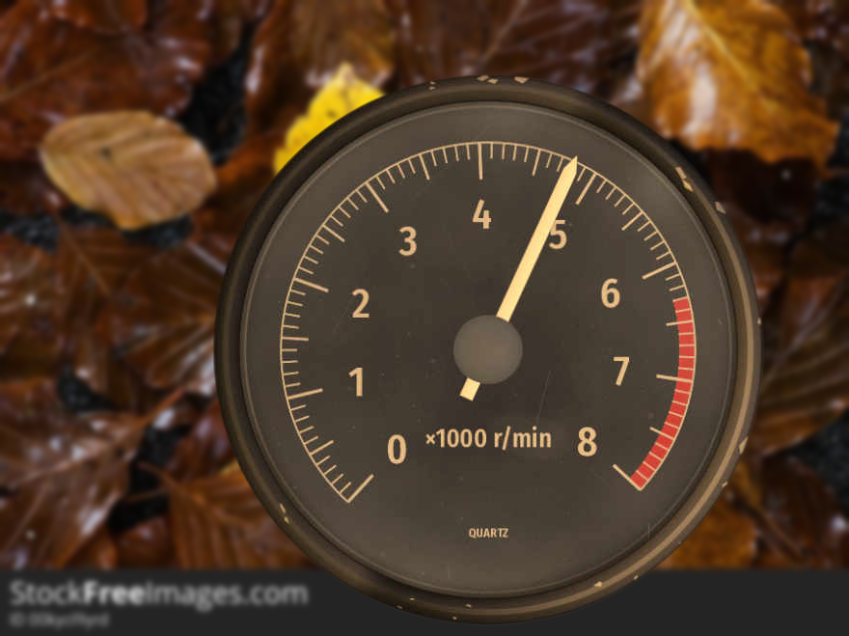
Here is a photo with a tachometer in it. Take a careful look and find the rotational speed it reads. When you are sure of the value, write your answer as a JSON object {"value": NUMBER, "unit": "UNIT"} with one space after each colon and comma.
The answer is {"value": 4800, "unit": "rpm"}
